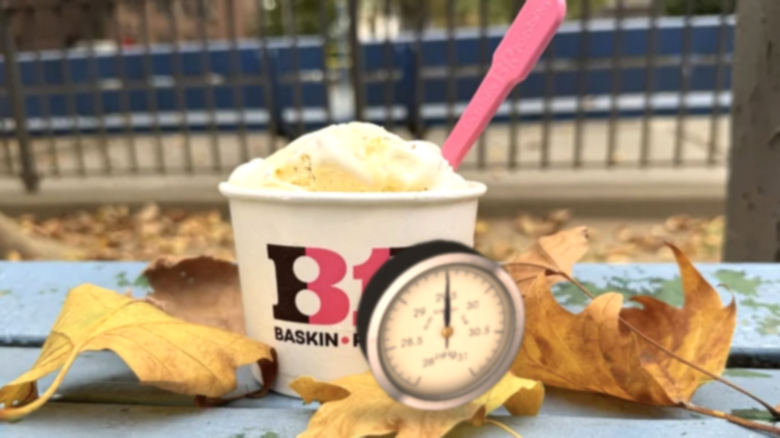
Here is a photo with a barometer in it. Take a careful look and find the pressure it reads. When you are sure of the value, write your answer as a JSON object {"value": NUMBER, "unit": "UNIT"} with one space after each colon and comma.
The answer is {"value": 29.5, "unit": "inHg"}
